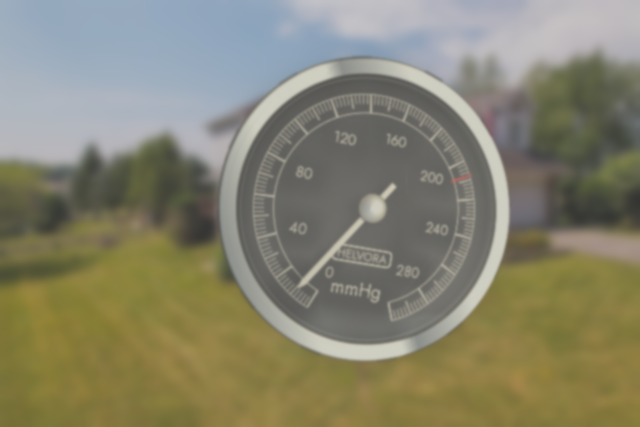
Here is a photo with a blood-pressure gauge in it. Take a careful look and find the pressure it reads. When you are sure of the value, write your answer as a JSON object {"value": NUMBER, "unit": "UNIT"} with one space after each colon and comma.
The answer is {"value": 10, "unit": "mmHg"}
